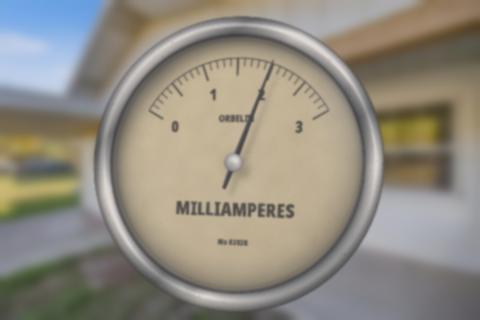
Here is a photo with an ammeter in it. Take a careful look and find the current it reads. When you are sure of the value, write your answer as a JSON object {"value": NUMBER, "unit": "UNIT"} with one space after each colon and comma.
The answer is {"value": 2, "unit": "mA"}
